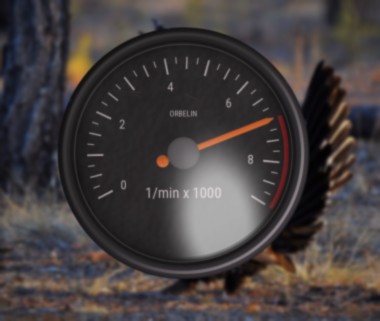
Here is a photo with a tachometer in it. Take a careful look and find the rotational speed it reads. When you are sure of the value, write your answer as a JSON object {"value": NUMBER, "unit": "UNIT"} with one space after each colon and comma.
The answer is {"value": 7000, "unit": "rpm"}
